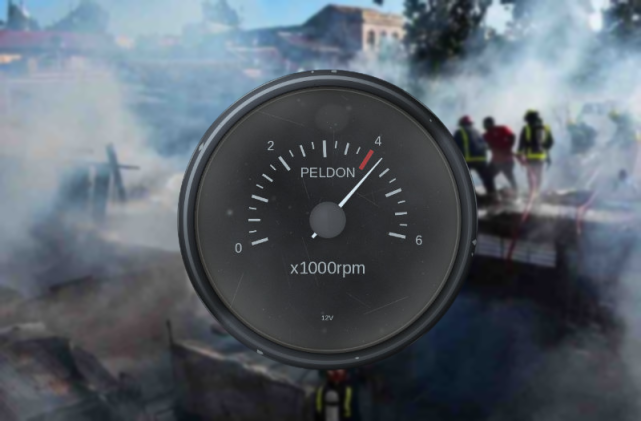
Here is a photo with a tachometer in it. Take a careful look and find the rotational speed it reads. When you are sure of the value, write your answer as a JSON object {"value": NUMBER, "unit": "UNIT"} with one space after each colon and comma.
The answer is {"value": 4250, "unit": "rpm"}
